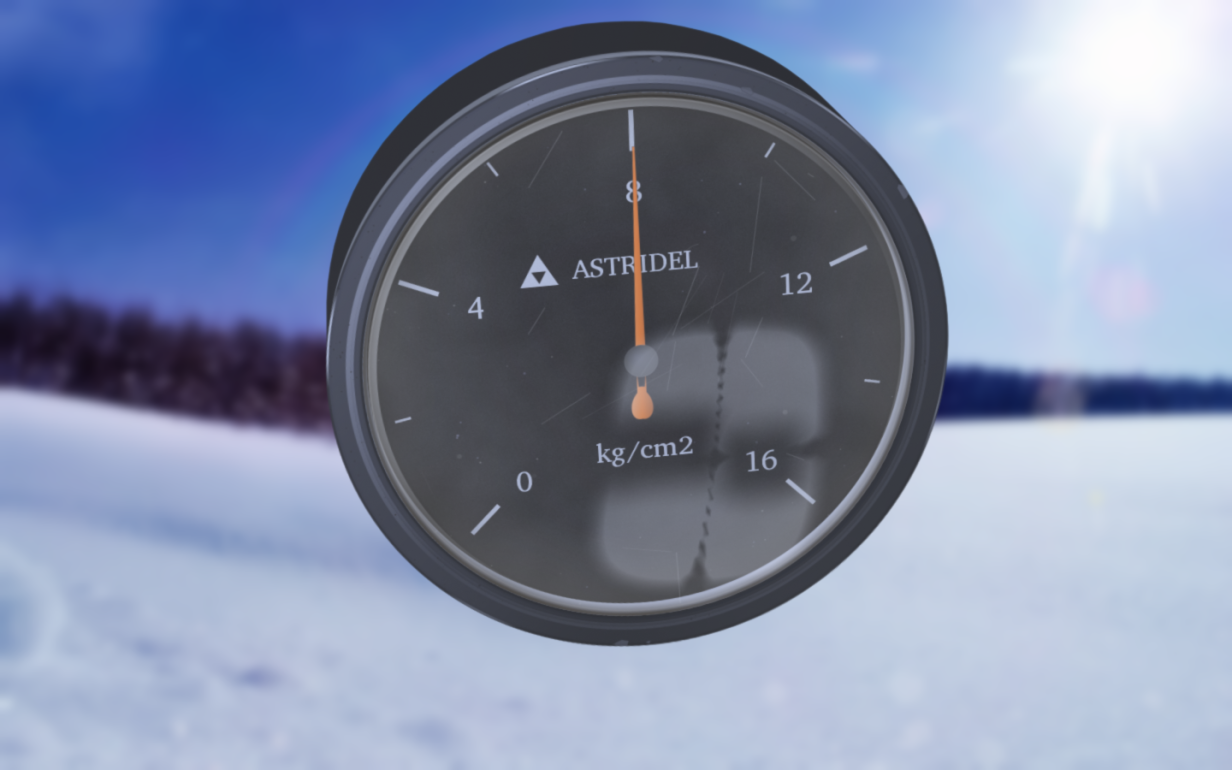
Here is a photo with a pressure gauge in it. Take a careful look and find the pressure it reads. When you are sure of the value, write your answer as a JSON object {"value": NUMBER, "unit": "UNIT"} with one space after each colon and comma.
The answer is {"value": 8, "unit": "kg/cm²"}
